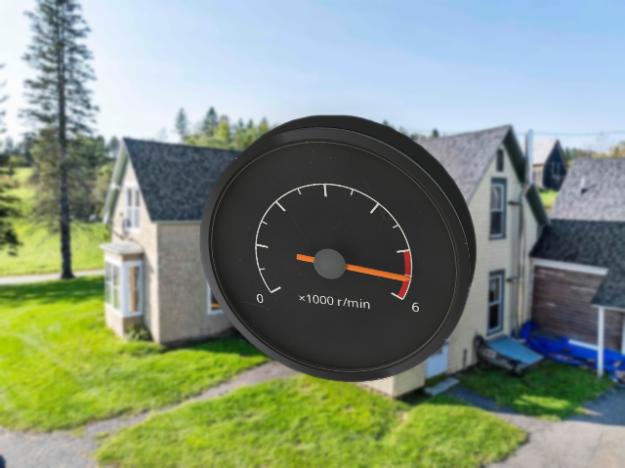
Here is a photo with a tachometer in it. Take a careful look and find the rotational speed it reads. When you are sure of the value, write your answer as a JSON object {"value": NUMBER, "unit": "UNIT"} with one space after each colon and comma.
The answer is {"value": 5500, "unit": "rpm"}
